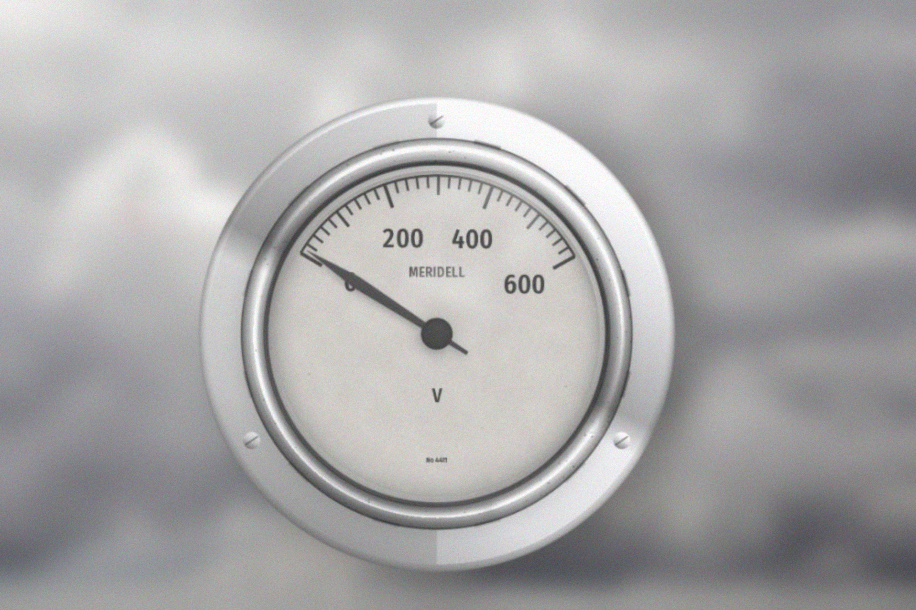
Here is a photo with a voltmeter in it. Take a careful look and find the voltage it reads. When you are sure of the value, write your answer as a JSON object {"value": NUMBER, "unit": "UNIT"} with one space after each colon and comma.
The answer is {"value": 10, "unit": "V"}
